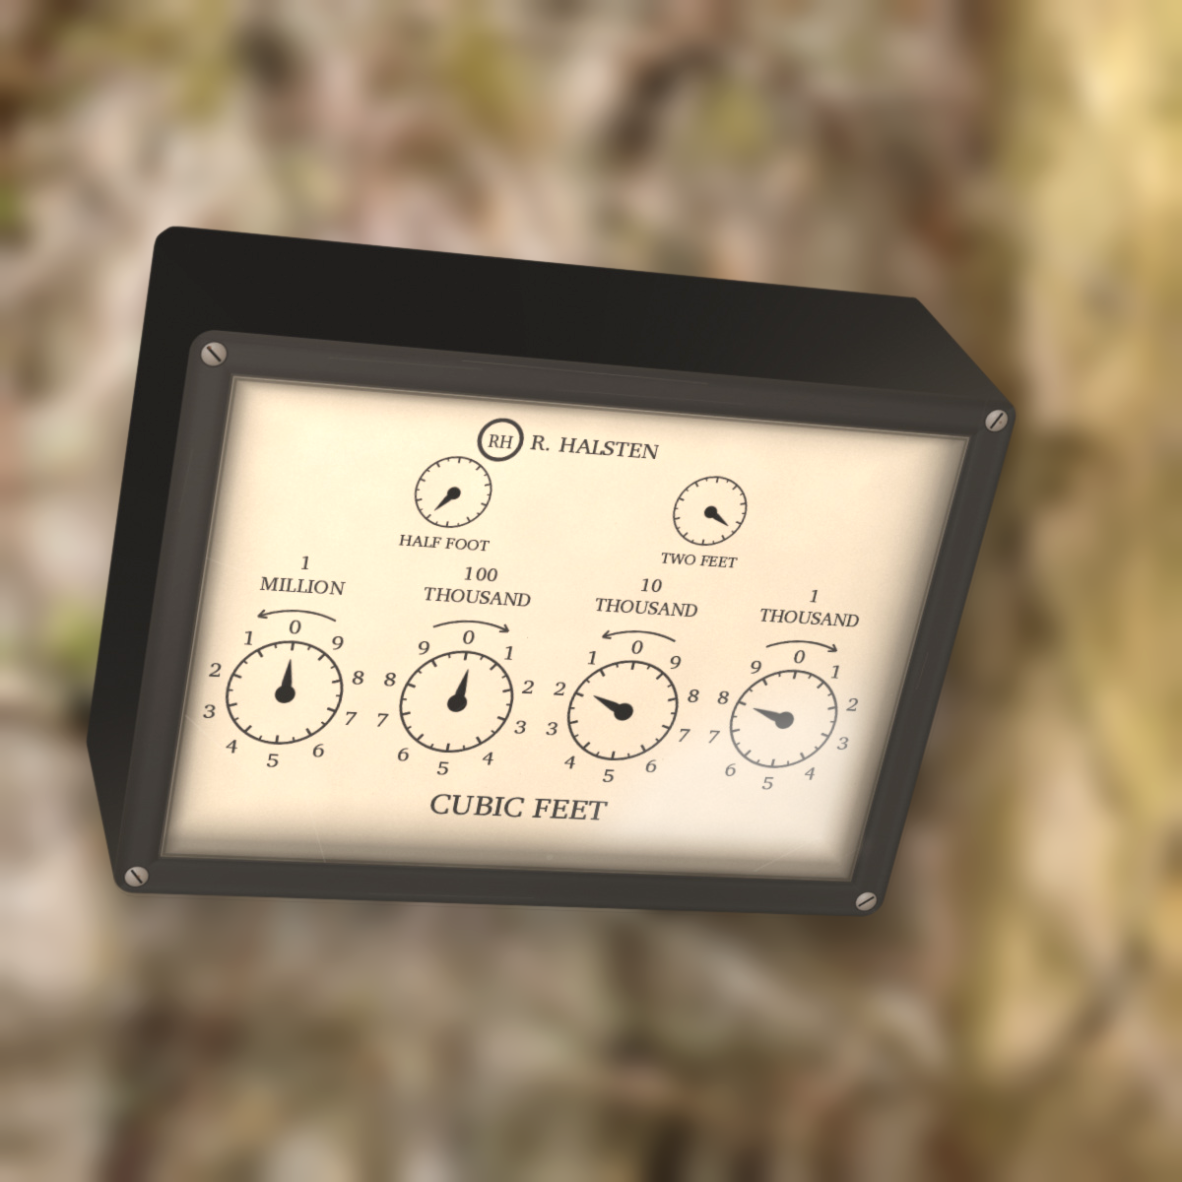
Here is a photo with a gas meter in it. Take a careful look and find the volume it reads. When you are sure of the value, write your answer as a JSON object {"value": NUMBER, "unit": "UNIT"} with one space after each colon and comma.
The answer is {"value": 1800, "unit": "ft³"}
